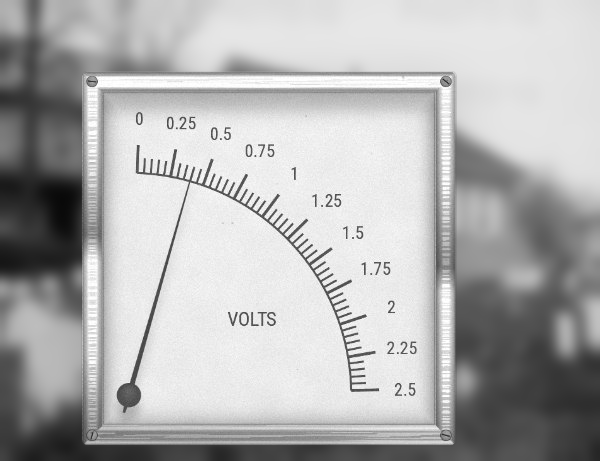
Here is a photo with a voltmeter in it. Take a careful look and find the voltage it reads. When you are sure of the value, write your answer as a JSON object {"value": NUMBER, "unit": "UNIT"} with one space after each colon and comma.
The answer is {"value": 0.4, "unit": "V"}
